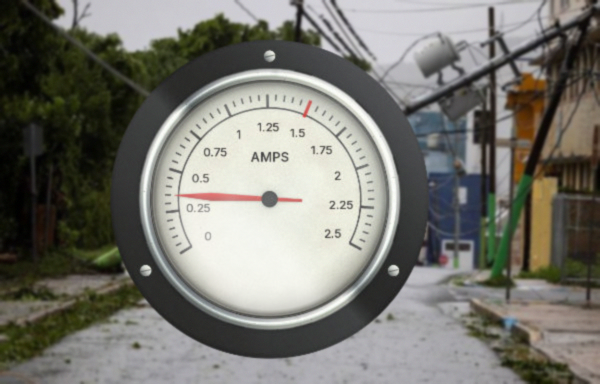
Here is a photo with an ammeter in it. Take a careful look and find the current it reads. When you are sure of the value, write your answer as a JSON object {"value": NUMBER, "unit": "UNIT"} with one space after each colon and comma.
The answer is {"value": 0.35, "unit": "A"}
